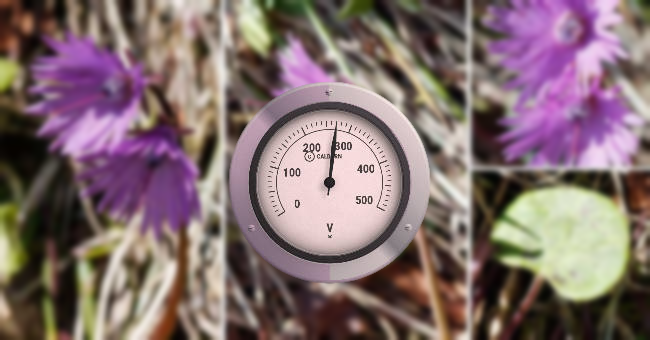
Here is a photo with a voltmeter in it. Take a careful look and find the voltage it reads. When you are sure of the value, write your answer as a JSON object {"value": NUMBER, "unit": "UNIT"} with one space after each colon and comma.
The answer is {"value": 270, "unit": "V"}
